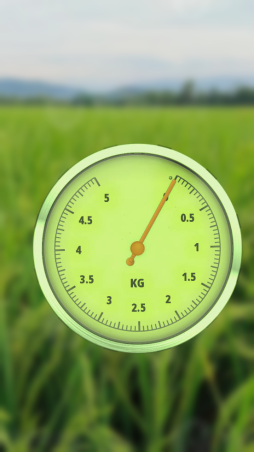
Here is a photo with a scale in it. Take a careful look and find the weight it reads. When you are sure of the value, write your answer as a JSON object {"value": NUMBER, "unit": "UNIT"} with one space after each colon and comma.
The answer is {"value": 0, "unit": "kg"}
